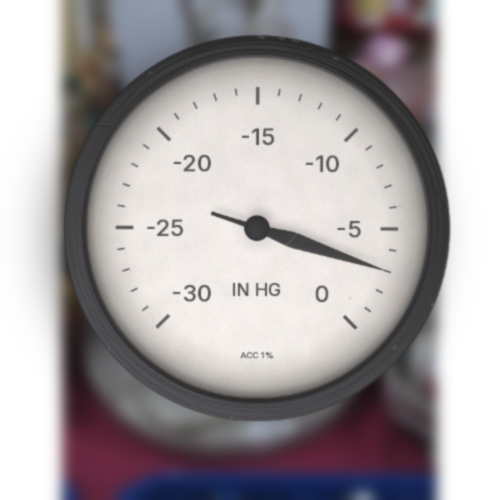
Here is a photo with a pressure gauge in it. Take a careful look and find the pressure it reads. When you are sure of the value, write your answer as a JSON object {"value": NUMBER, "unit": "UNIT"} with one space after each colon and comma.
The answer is {"value": -3, "unit": "inHg"}
